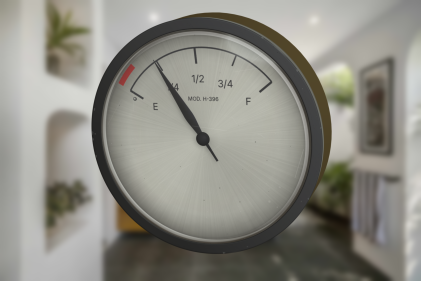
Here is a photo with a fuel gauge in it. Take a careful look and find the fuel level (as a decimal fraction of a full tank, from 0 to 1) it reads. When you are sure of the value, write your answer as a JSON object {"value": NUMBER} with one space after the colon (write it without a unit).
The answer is {"value": 0.25}
